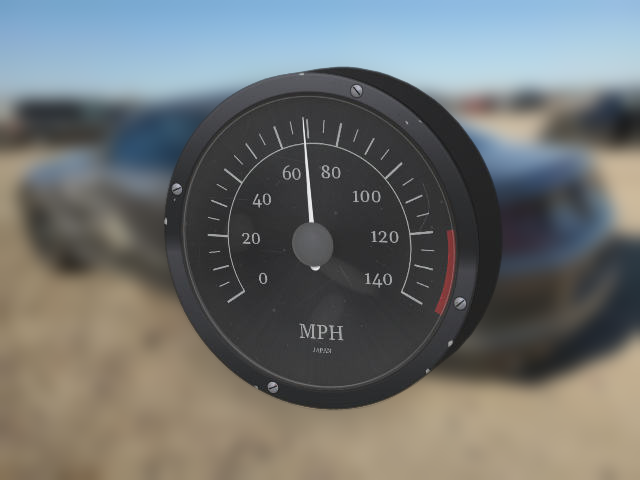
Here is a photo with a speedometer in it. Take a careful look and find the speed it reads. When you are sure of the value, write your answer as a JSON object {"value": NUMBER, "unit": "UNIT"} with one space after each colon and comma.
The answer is {"value": 70, "unit": "mph"}
